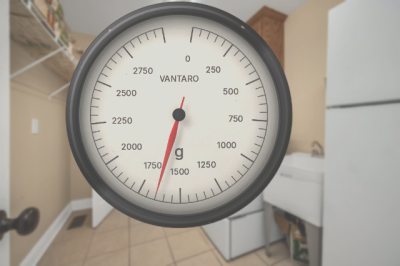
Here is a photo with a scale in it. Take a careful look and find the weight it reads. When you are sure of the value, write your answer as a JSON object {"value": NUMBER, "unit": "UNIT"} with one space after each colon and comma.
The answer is {"value": 1650, "unit": "g"}
